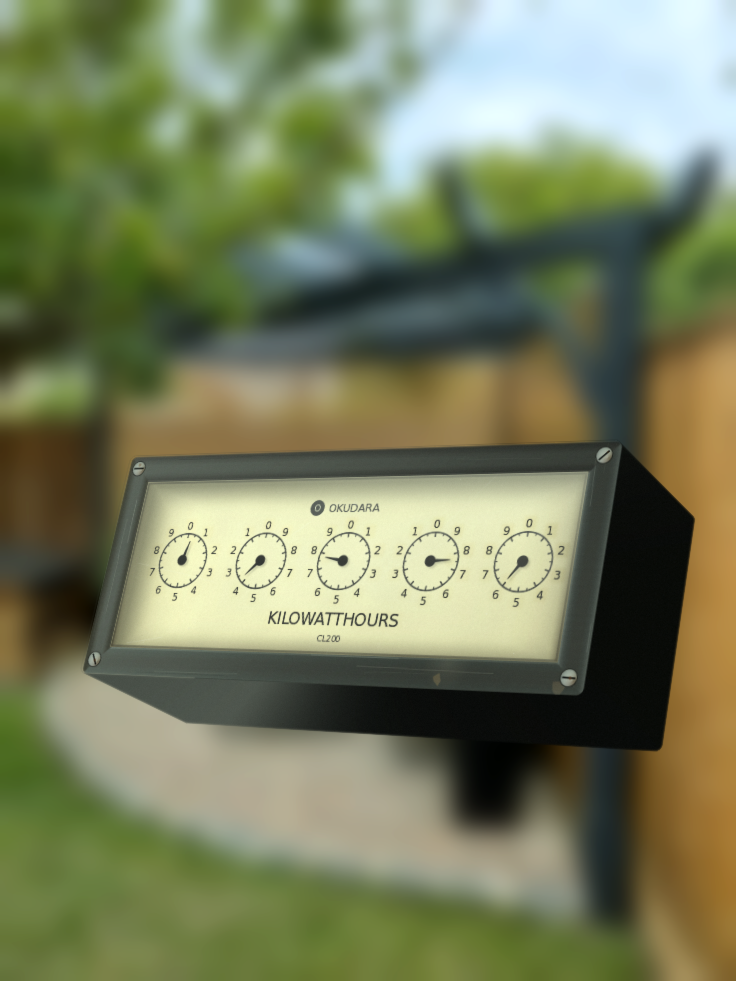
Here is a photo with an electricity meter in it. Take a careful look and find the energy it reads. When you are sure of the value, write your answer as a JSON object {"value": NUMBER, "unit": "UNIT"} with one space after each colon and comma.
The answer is {"value": 3776, "unit": "kWh"}
